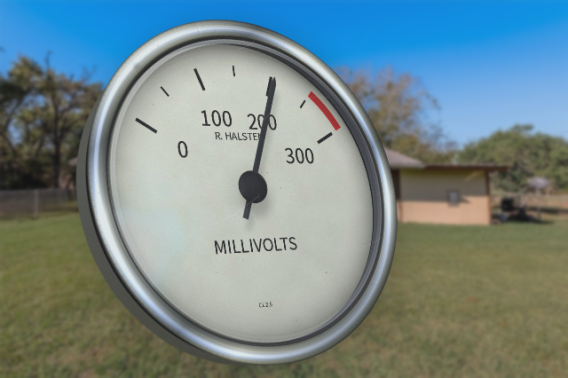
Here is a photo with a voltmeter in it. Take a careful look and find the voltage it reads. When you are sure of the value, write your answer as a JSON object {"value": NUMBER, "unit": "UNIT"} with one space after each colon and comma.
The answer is {"value": 200, "unit": "mV"}
